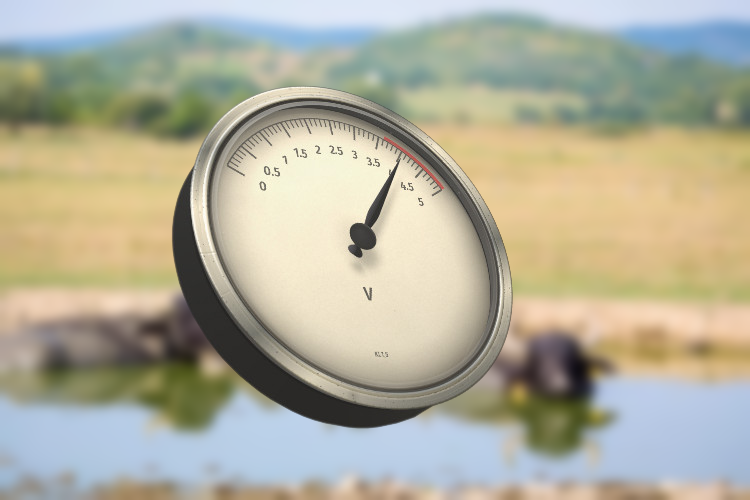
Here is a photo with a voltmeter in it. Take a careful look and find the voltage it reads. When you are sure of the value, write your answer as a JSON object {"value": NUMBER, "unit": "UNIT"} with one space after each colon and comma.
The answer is {"value": 4, "unit": "V"}
